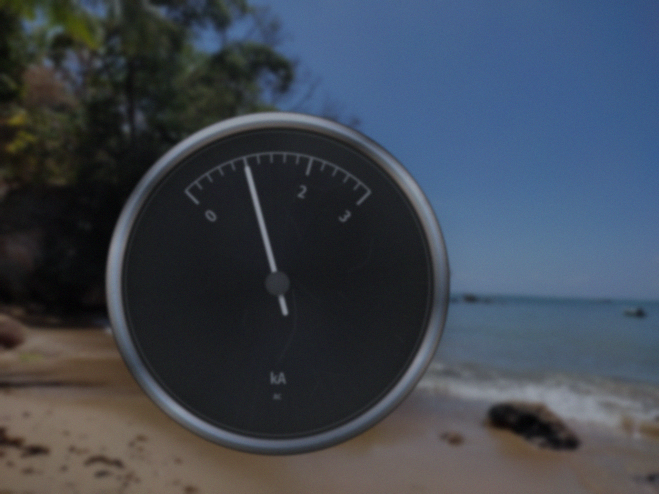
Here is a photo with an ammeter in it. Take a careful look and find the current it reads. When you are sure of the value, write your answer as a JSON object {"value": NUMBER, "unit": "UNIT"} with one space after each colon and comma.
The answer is {"value": 1, "unit": "kA"}
